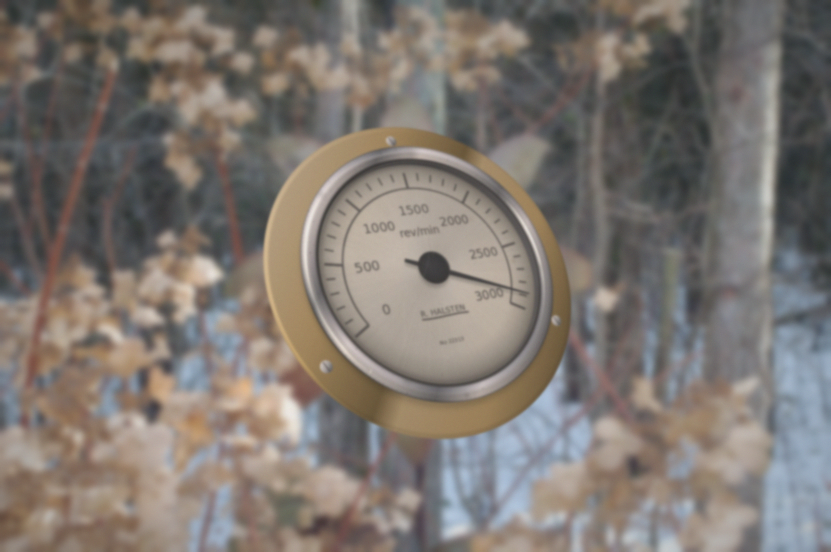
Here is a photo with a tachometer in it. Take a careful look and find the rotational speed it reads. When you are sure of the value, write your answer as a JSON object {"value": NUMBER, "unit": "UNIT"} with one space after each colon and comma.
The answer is {"value": 2900, "unit": "rpm"}
